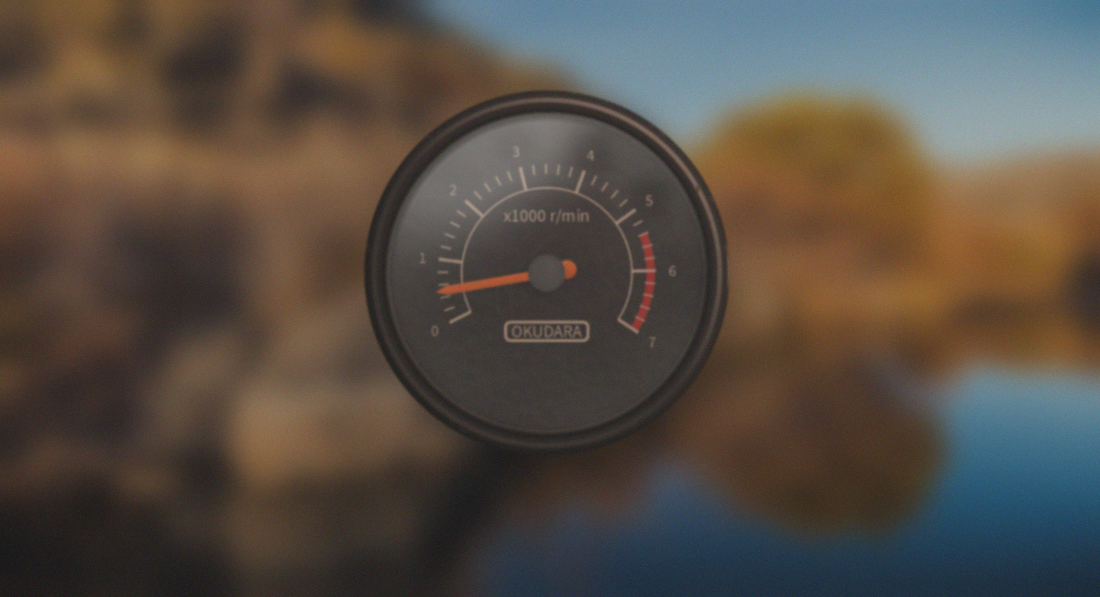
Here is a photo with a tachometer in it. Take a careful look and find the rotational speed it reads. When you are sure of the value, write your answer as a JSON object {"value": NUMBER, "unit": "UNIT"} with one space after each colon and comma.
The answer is {"value": 500, "unit": "rpm"}
